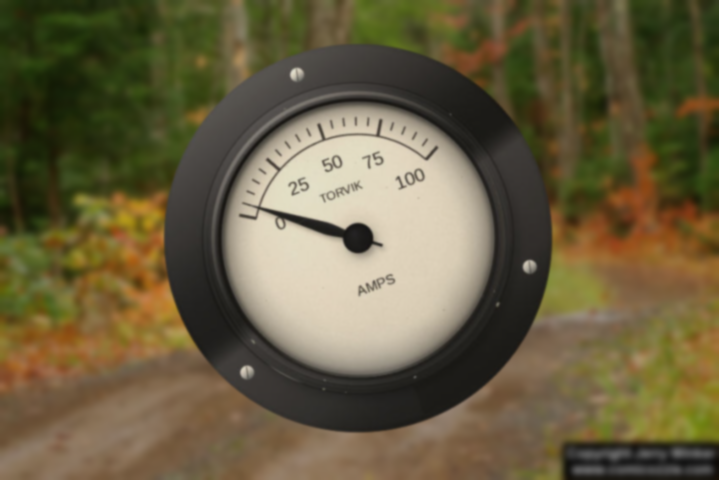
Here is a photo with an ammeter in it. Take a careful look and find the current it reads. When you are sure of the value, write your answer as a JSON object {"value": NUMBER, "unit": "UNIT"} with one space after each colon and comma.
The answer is {"value": 5, "unit": "A"}
